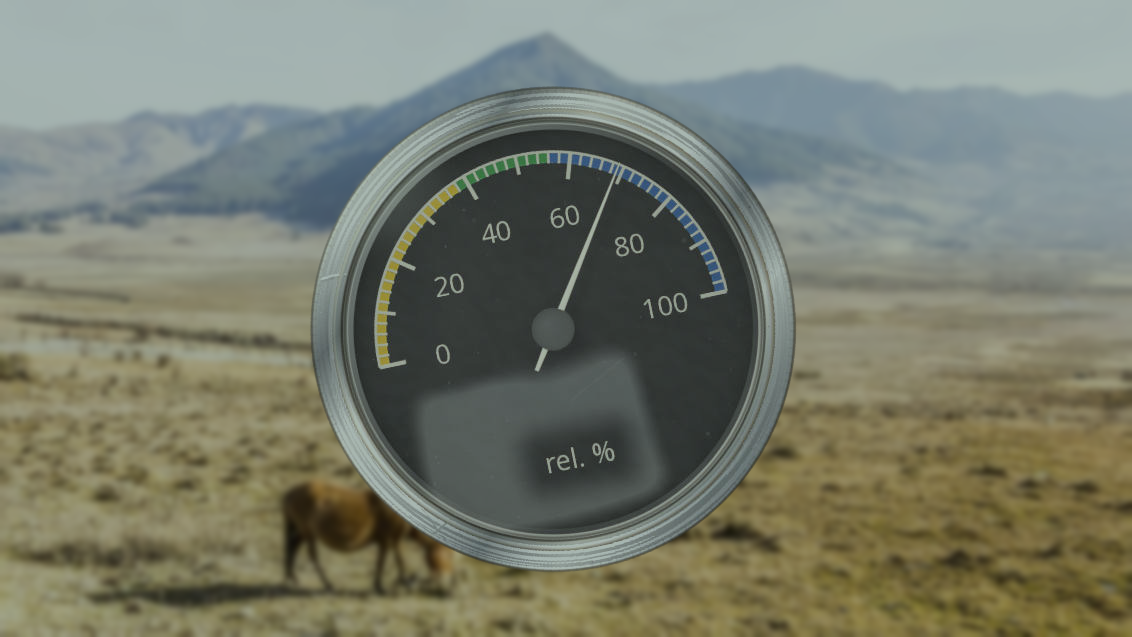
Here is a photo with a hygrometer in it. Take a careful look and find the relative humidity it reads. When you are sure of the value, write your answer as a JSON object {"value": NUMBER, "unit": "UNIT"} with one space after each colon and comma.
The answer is {"value": 69, "unit": "%"}
